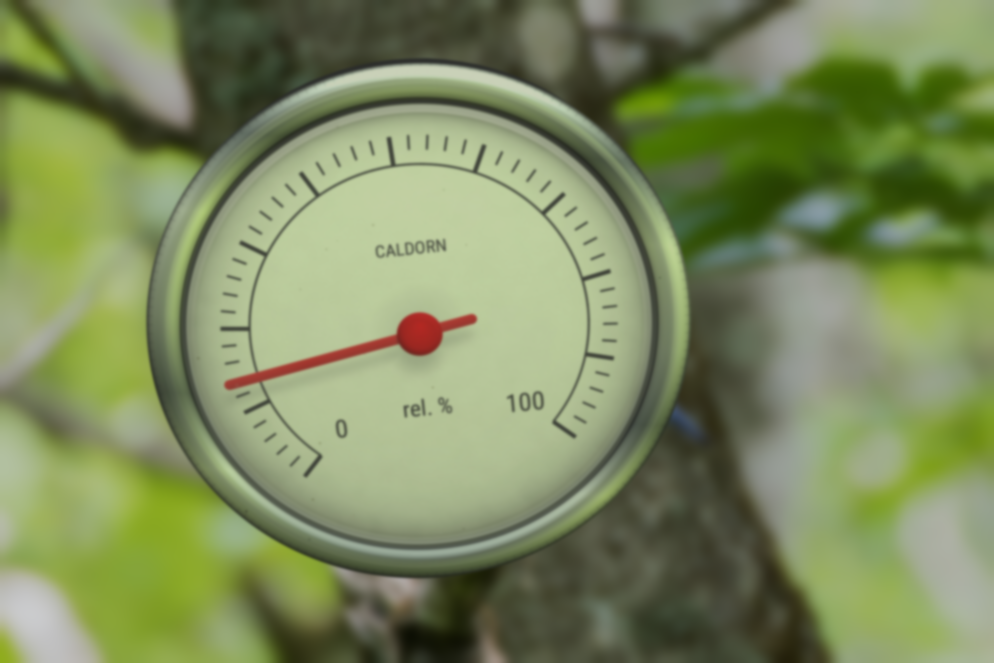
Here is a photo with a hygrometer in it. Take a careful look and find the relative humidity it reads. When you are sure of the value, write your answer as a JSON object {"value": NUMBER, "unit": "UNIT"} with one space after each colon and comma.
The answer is {"value": 14, "unit": "%"}
